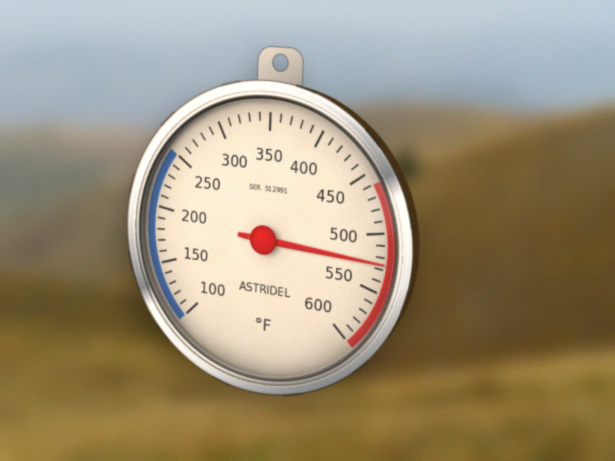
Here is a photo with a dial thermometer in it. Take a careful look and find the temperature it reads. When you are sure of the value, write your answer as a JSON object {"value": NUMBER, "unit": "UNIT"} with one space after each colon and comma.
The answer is {"value": 525, "unit": "°F"}
